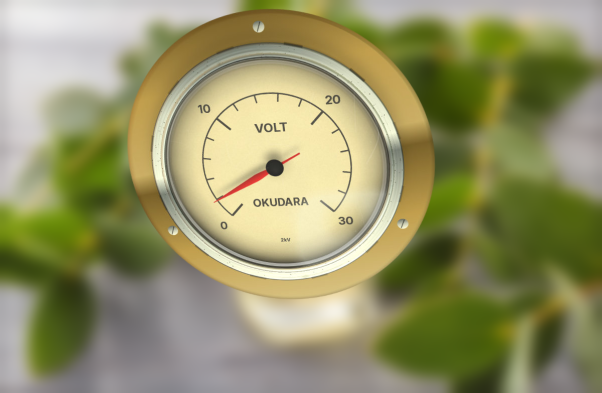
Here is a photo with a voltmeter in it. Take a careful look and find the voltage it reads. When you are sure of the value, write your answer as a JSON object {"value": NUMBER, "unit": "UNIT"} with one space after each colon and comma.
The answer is {"value": 2, "unit": "V"}
